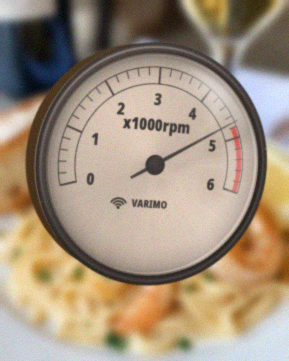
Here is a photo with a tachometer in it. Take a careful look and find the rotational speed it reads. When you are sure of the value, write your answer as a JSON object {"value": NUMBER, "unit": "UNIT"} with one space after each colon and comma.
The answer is {"value": 4700, "unit": "rpm"}
